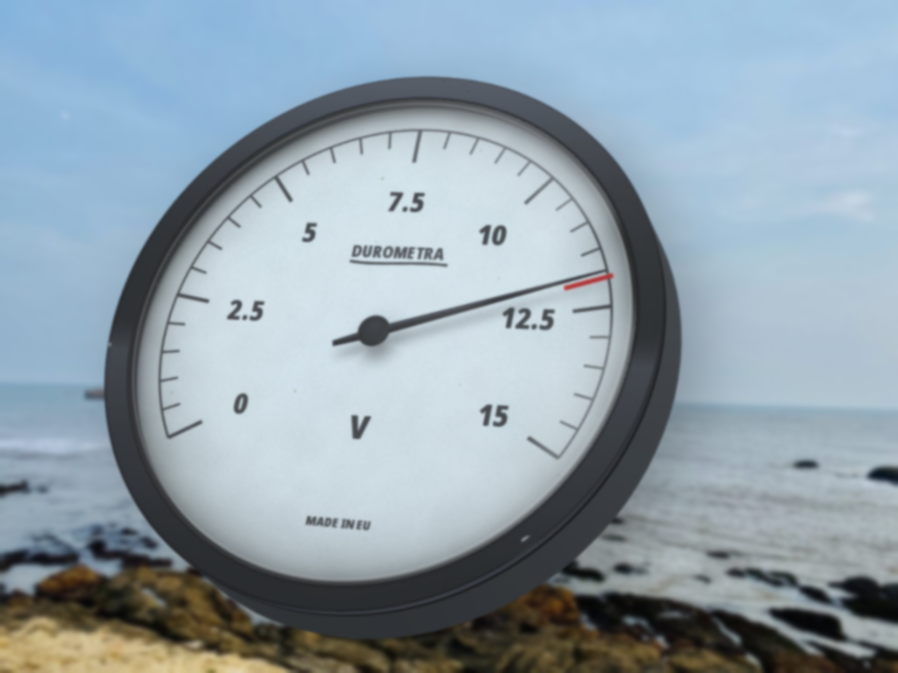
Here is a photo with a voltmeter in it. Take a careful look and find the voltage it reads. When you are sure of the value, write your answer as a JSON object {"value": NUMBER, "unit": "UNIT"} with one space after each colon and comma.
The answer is {"value": 12, "unit": "V"}
